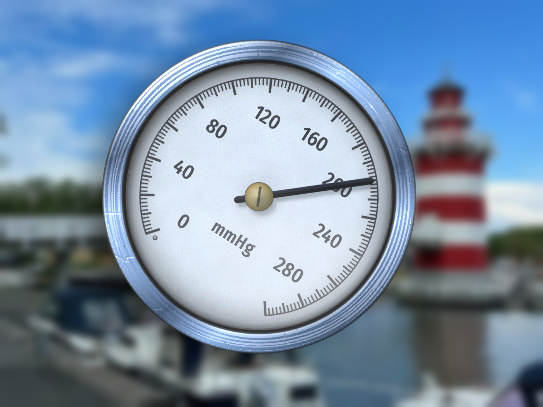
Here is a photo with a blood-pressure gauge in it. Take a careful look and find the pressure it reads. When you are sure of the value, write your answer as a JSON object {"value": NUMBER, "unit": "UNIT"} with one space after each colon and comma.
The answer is {"value": 200, "unit": "mmHg"}
